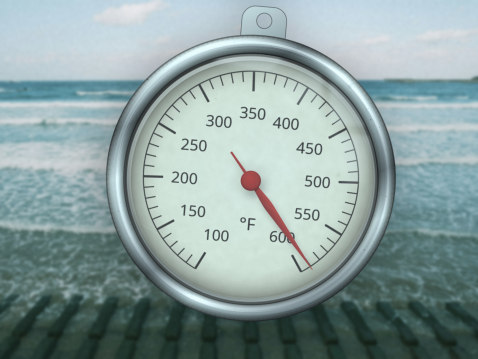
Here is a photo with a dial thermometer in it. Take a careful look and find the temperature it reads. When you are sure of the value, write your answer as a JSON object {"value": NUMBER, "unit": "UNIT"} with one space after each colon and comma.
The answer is {"value": 590, "unit": "°F"}
